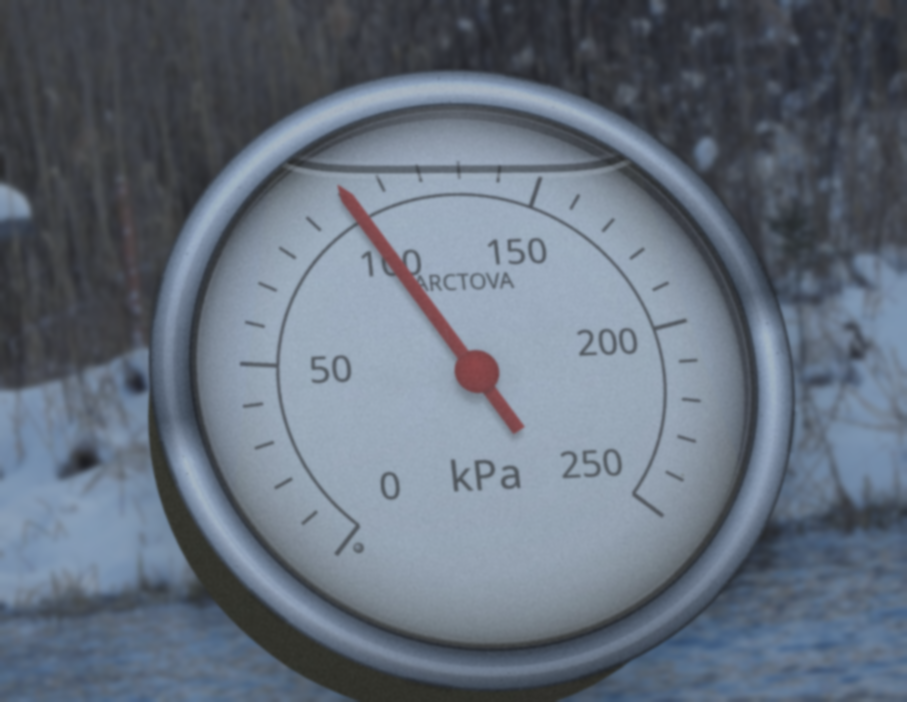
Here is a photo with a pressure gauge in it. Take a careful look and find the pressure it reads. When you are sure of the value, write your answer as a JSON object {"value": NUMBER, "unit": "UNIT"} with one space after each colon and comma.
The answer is {"value": 100, "unit": "kPa"}
